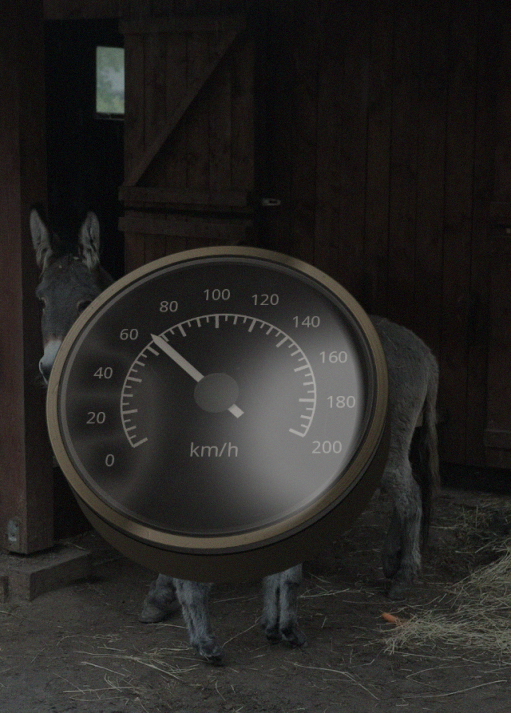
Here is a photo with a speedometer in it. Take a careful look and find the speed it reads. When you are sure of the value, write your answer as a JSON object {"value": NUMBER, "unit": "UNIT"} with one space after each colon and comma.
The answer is {"value": 65, "unit": "km/h"}
